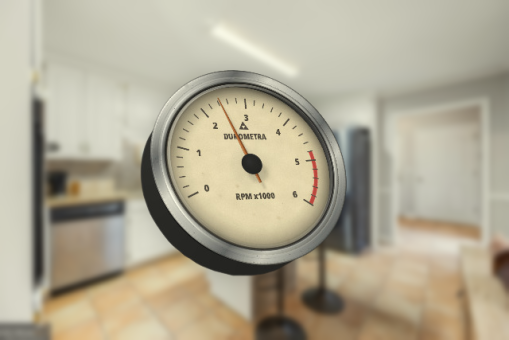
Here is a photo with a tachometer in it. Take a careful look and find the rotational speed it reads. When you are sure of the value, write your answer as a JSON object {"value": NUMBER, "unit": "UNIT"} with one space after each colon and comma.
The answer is {"value": 2400, "unit": "rpm"}
